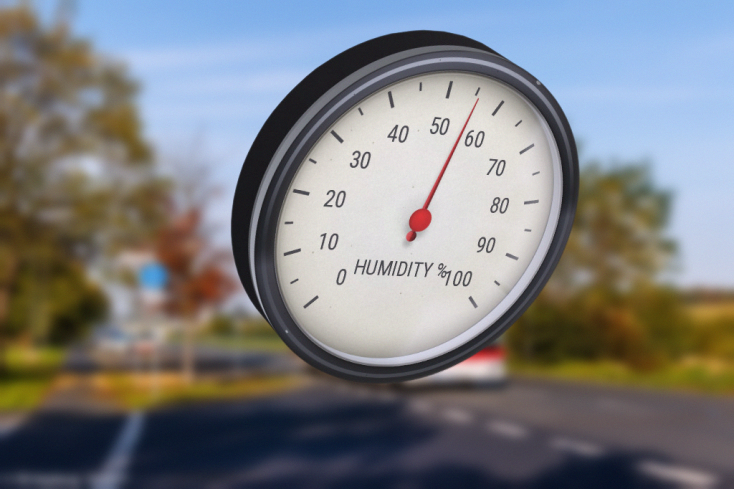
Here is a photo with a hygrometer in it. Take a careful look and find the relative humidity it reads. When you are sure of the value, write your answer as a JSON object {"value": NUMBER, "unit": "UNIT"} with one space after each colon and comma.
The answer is {"value": 55, "unit": "%"}
